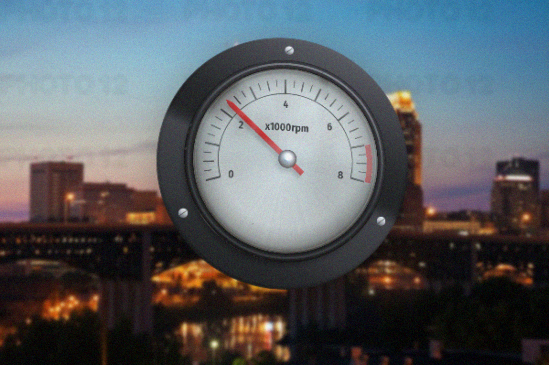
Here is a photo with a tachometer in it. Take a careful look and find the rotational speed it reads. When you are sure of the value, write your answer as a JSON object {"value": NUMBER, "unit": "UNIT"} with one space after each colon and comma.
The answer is {"value": 2250, "unit": "rpm"}
